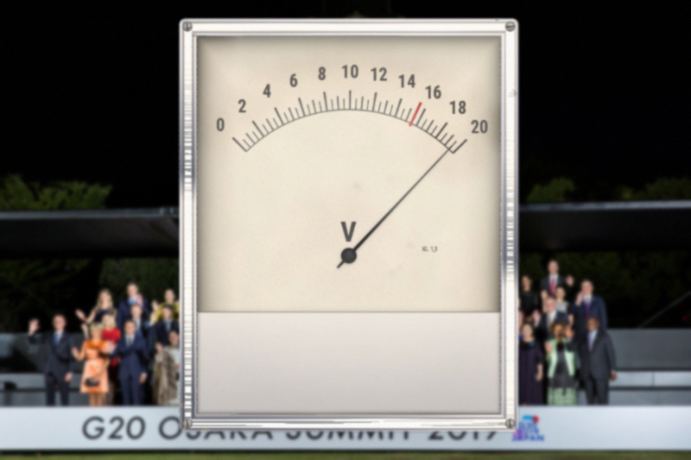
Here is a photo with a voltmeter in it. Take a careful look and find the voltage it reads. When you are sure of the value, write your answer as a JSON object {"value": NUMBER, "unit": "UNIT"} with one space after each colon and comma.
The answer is {"value": 19.5, "unit": "V"}
